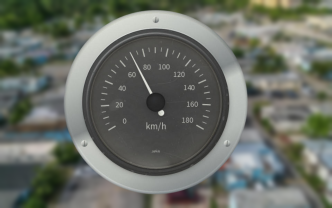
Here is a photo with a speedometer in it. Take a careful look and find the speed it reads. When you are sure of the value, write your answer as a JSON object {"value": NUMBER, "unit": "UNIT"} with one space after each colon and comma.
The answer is {"value": 70, "unit": "km/h"}
